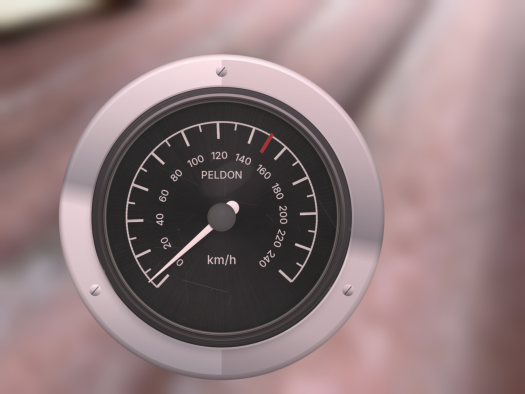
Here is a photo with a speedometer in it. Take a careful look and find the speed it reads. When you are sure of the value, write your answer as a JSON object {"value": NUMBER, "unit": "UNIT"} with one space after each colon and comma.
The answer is {"value": 5, "unit": "km/h"}
